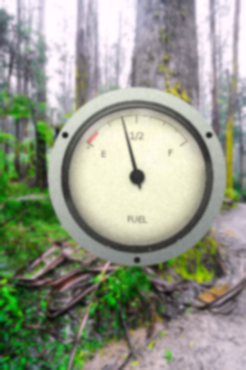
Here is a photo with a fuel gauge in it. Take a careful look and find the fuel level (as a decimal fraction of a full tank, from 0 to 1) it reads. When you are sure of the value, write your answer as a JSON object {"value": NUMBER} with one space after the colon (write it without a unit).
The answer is {"value": 0.375}
